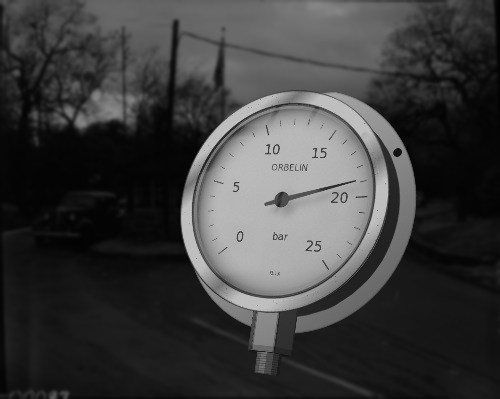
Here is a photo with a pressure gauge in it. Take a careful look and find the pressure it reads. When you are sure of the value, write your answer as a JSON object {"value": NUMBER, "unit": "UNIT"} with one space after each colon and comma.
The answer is {"value": 19, "unit": "bar"}
